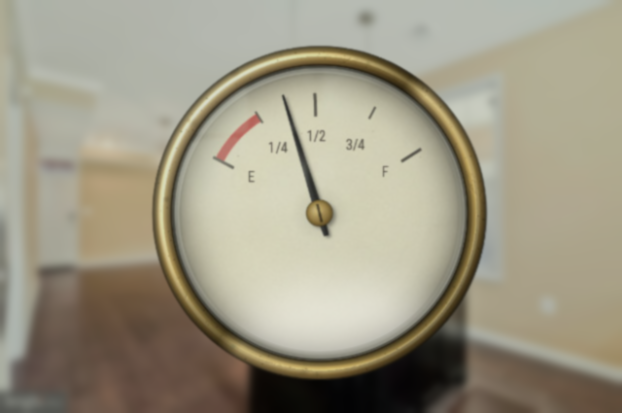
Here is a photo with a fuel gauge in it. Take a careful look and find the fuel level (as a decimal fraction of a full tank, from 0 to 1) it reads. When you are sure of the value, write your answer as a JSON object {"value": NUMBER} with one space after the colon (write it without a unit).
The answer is {"value": 0.375}
